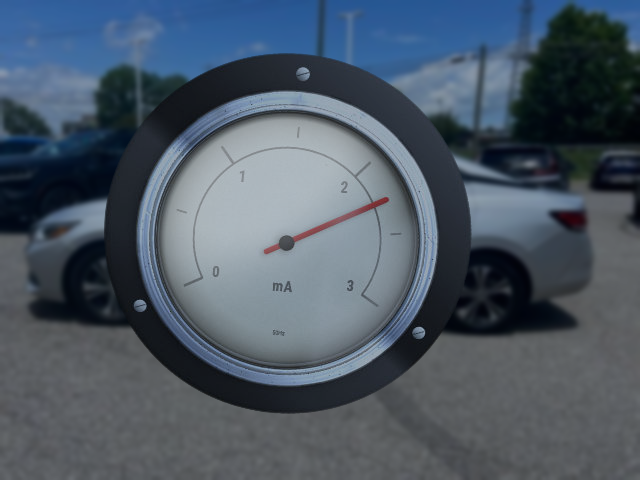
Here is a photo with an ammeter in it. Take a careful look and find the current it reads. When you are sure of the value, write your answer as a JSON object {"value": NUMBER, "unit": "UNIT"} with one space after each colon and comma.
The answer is {"value": 2.25, "unit": "mA"}
